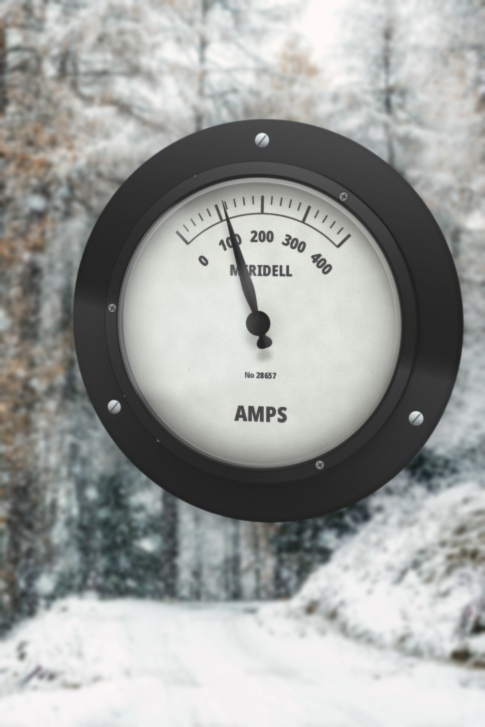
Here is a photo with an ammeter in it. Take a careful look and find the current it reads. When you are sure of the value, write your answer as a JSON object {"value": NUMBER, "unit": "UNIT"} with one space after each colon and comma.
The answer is {"value": 120, "unit": "A"}
